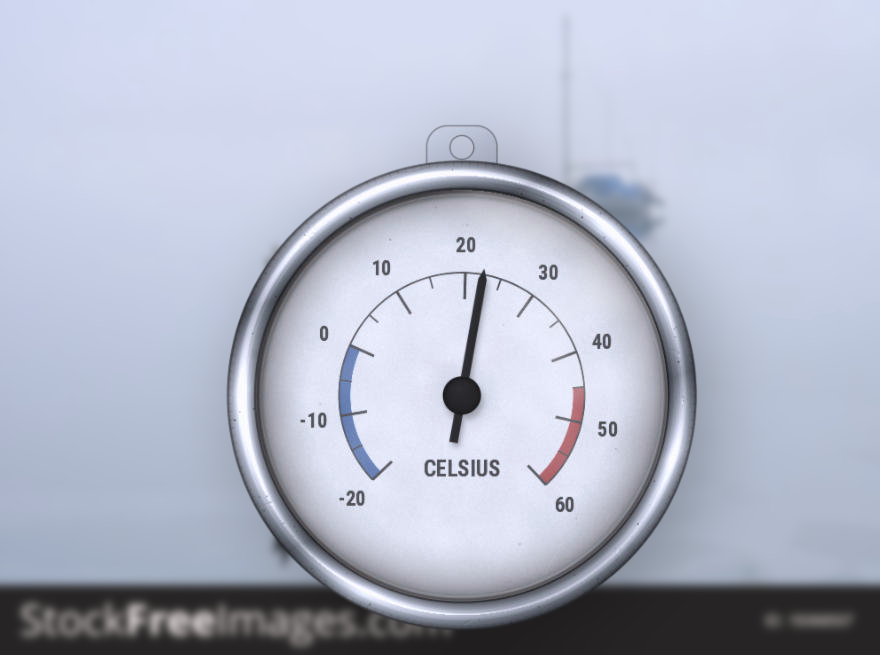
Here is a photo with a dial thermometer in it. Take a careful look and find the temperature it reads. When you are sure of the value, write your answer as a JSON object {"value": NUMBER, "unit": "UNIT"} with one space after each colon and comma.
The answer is {"value": 22.5, "unit": "°C"}
